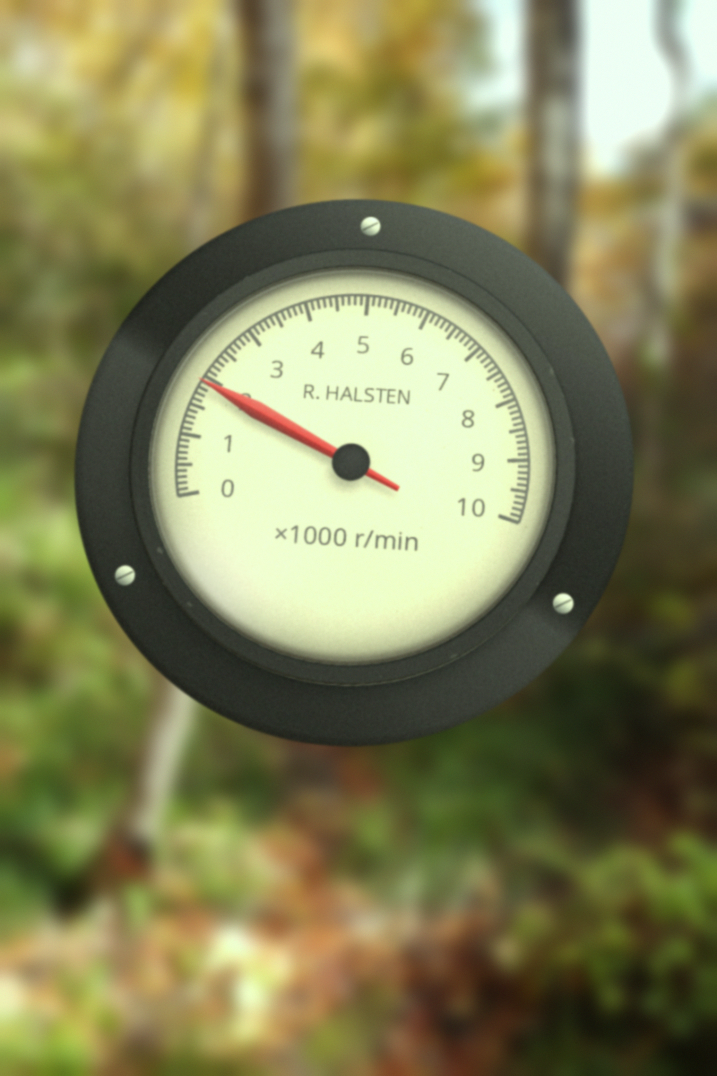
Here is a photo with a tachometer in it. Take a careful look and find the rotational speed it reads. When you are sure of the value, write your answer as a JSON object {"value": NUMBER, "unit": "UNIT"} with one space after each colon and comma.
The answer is {"value": 1900, "unit": "rpm"}
